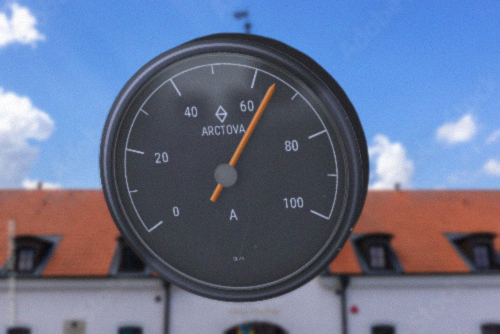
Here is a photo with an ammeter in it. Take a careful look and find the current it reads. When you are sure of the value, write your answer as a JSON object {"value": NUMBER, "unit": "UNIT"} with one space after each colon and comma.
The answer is {"value": 65, "unit": "A"}
